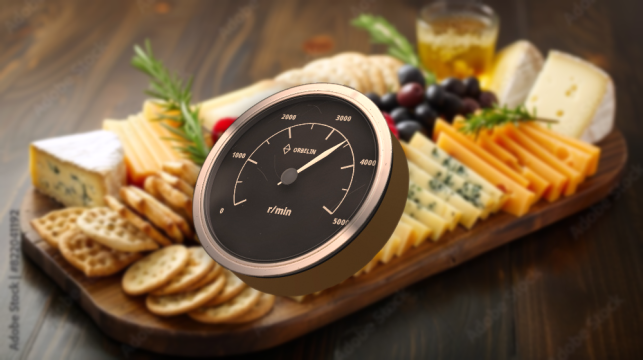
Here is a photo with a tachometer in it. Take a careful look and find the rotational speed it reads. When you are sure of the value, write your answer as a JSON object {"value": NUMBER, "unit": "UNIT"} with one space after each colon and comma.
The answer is {"value": 3500, "unit": "rpm"}
